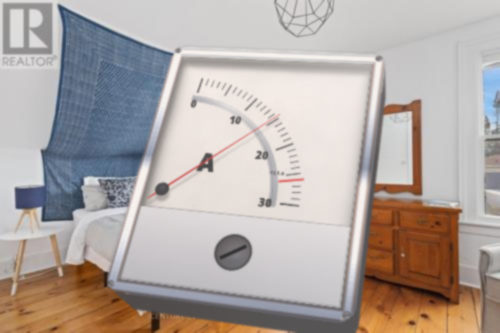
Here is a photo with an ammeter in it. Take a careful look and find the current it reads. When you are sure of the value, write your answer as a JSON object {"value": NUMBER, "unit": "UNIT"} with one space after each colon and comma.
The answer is {"value": 15, "unit": "A"}
